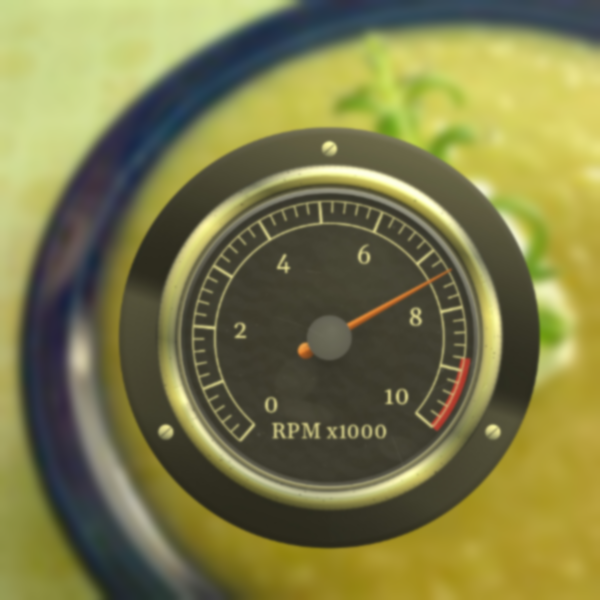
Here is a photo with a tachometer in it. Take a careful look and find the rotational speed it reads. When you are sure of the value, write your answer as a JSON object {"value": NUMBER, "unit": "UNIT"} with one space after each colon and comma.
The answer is {"value": 7400, "unit": "rpm"}
